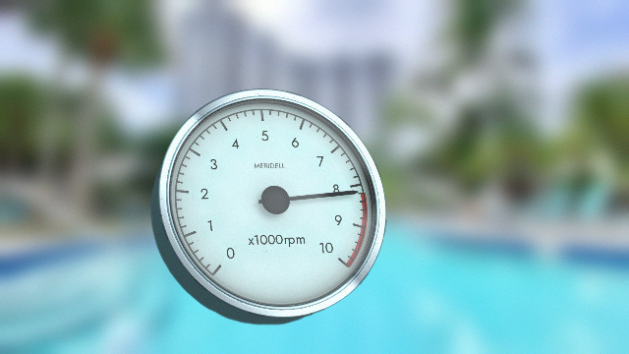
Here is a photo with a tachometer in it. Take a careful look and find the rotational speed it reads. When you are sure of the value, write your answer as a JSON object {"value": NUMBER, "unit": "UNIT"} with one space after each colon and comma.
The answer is {"value": 8200, "unit": "rpm"}
